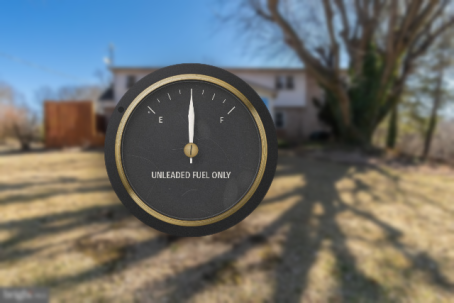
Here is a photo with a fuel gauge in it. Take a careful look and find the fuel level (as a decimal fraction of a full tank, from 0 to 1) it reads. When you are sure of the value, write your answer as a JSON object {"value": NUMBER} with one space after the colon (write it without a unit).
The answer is {"value": 0.5}
